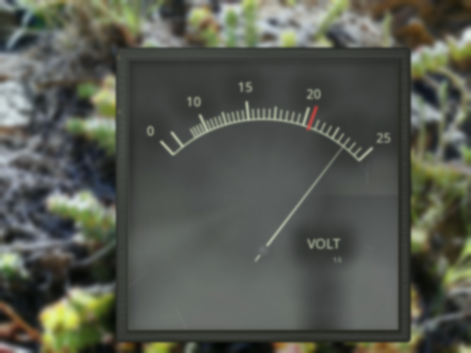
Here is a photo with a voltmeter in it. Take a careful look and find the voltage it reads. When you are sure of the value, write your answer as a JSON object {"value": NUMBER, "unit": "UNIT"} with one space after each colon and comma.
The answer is {"value": 23.5, "unit": "V"}
